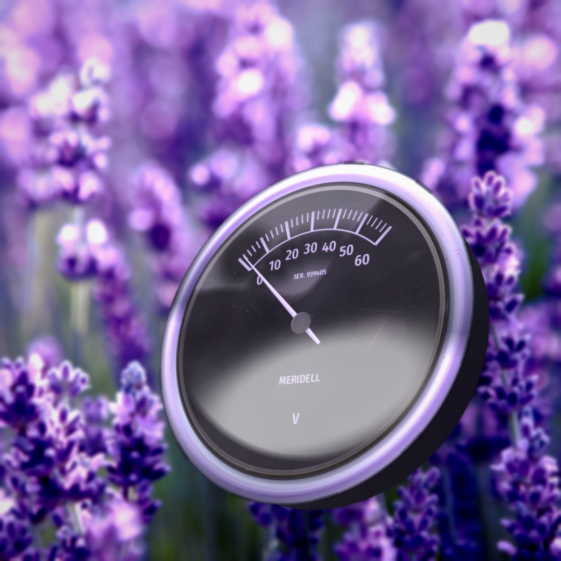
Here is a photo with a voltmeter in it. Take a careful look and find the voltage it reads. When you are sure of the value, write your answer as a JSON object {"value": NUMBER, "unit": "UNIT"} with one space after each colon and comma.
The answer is {"value": 2, "unit": "V"}
